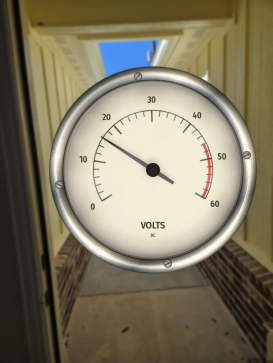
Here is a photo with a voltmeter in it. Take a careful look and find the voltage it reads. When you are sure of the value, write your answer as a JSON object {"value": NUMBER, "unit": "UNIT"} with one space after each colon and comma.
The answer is {"value": 16, "unit": "V"}
